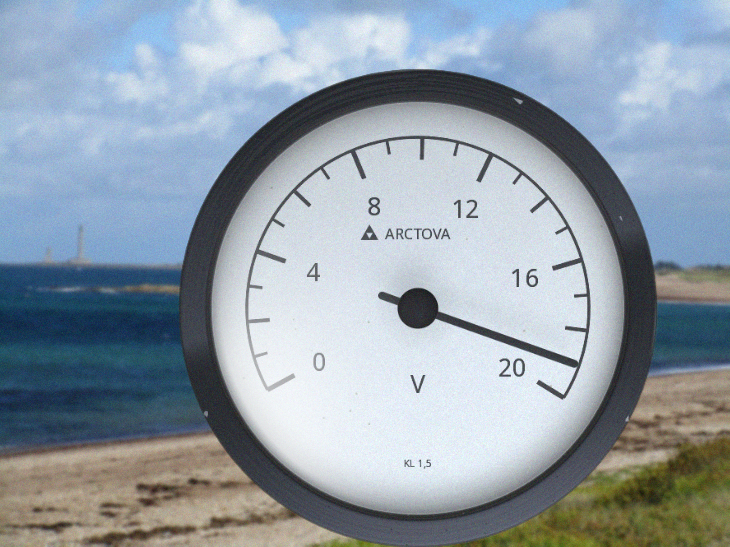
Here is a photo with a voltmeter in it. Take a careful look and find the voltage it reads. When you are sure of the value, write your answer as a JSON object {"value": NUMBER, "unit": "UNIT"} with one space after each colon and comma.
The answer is {"value": 19, "unit": "V"}
